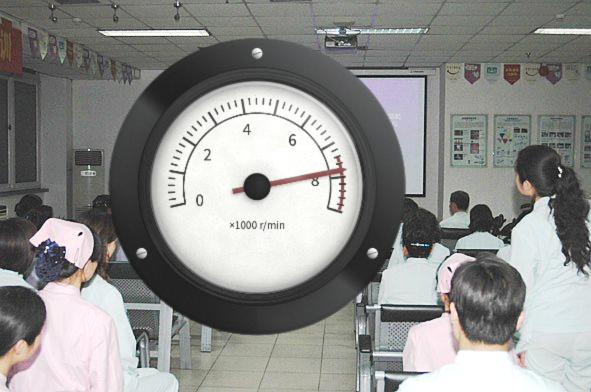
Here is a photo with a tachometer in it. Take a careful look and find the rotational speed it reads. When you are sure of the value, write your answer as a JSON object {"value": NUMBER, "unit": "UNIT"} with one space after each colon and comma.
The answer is {"value": 7800, "unit": "rpm"}
